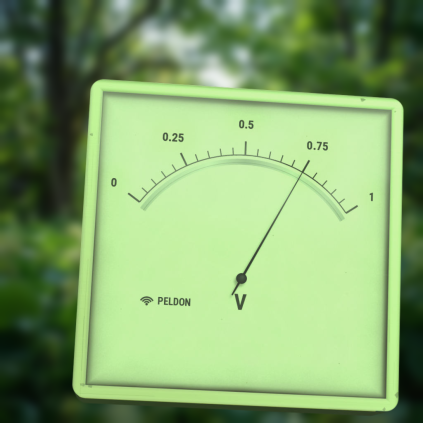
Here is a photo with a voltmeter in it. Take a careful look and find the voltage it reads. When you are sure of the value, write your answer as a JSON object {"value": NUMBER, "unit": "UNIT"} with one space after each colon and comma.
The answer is {"value": 0.75, "unit": "V"}
